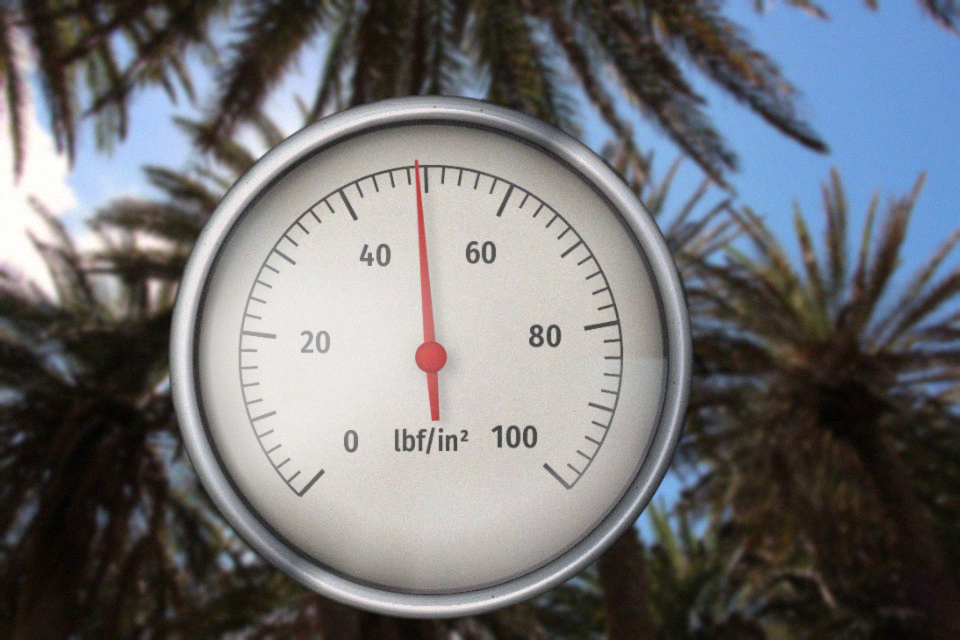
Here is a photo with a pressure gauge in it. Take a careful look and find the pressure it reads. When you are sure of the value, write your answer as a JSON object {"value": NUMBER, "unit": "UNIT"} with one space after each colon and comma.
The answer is {"value": 49, "unit": "psi"}
